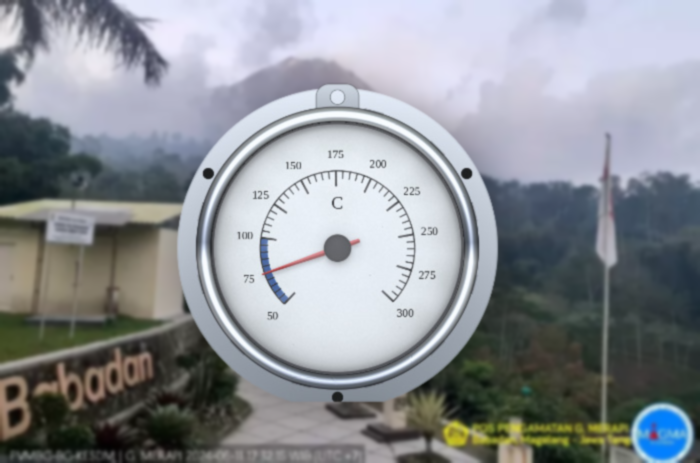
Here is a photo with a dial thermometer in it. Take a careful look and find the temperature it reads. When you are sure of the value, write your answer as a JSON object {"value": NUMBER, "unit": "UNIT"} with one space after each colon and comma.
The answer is {"value": 75, "unit": "°C"}
